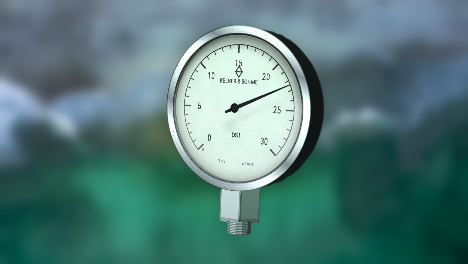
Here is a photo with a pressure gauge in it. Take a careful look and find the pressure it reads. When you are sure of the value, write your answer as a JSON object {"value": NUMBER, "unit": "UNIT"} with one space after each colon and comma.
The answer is {"value": 22.5, "unit": "psi"}
